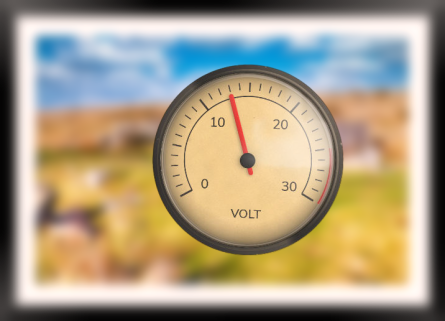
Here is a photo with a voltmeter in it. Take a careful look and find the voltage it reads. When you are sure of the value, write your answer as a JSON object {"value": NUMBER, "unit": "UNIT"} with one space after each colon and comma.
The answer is {"value": 13, "unit": "V"}
